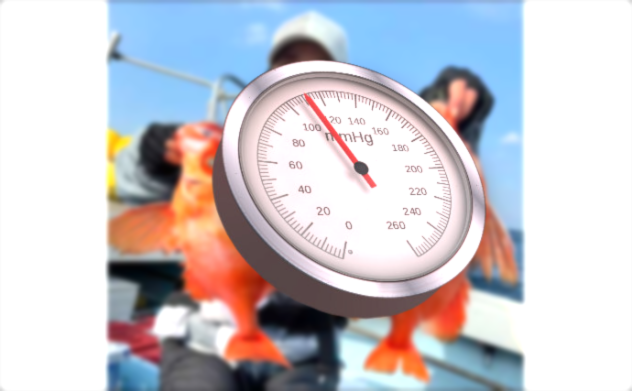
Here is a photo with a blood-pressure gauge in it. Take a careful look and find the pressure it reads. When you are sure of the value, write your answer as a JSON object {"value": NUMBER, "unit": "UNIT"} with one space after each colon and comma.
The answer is {"value": 110, "unit": "mmHg"}
